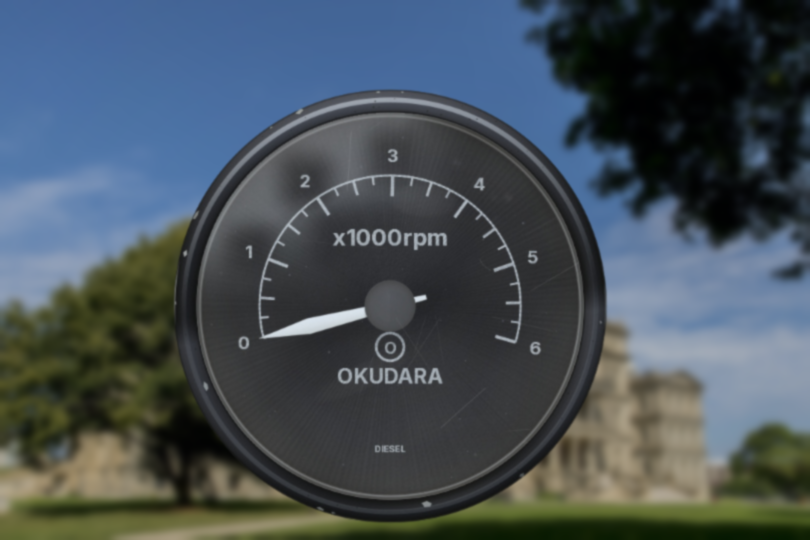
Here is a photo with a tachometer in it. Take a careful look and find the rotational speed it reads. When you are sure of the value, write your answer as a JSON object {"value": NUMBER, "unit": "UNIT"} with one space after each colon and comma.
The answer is {"value": 0, "unit": "rpm"}
